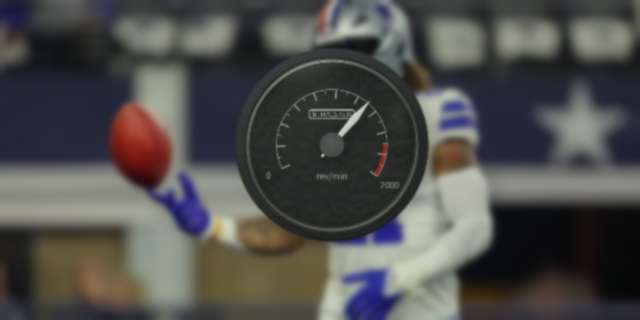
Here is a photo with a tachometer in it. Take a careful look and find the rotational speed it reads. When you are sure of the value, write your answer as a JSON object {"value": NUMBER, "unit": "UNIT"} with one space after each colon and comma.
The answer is {"value": 1300, "unit": "rpm"}
